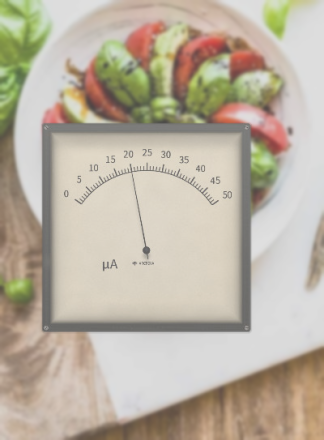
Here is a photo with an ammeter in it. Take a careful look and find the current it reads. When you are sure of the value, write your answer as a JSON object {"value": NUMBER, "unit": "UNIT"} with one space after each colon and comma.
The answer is {"value": 20, "unit": "µA"}
